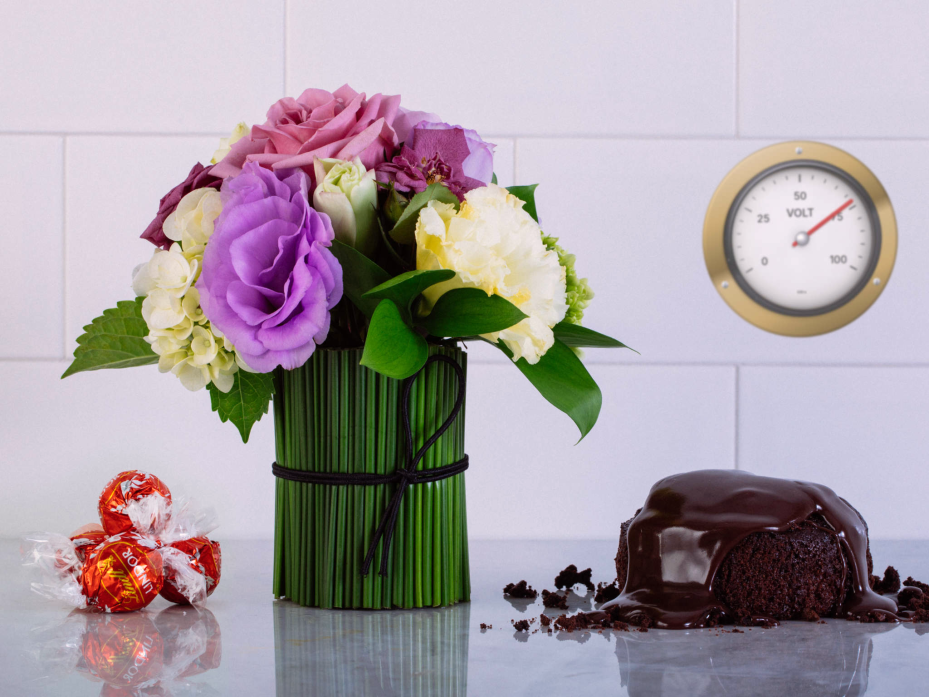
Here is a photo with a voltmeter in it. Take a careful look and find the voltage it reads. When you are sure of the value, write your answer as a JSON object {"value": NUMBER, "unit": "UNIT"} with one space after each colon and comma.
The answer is {"value": 72.5, "unit": "V"}
